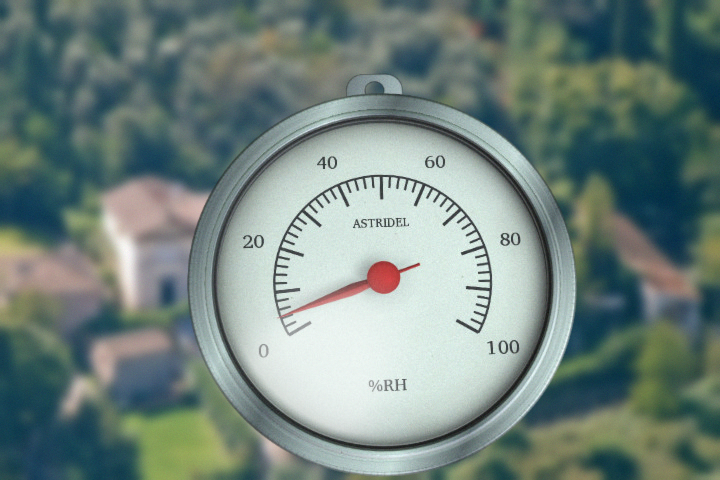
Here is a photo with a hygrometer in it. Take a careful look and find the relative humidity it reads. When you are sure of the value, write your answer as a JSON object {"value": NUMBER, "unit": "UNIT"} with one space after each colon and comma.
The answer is {"value": 4, "unit": "%"}
